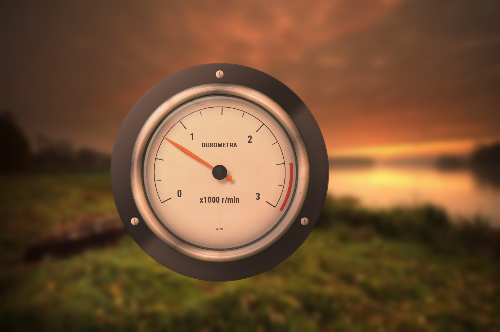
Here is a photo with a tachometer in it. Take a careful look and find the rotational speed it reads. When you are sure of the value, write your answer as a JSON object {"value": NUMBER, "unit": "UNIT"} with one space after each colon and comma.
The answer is {"value": 750, "unit": "rpm"}
